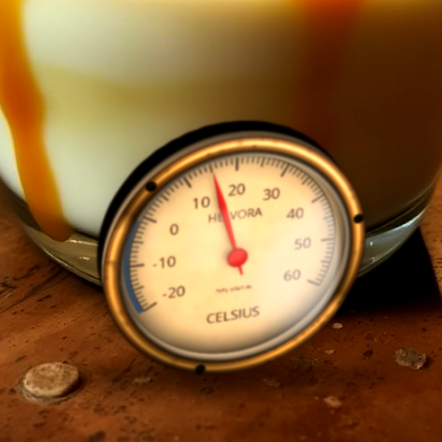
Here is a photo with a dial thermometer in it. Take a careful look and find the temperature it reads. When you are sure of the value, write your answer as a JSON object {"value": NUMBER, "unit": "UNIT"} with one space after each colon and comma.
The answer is {"value": 15, "unit": "°C"}
